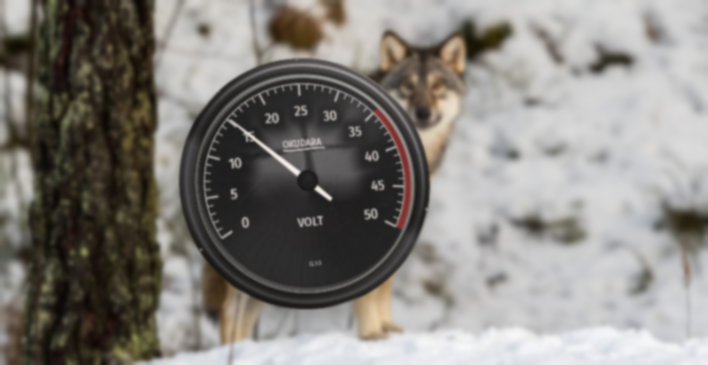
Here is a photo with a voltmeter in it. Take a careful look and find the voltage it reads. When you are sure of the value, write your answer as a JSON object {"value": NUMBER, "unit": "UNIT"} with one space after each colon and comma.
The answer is {"value": 15, "unit": "V"}
